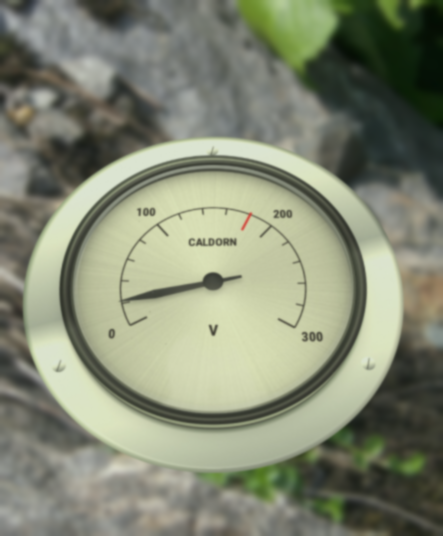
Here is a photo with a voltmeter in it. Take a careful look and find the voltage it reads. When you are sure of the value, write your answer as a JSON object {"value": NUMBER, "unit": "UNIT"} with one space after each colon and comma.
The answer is {"value": 20, "unit": "V"}
